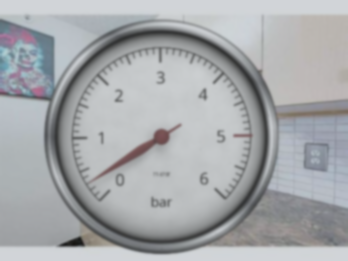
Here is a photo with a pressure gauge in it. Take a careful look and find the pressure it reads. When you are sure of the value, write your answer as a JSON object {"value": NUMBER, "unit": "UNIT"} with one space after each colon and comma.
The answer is {"value": 0.3, "unit": "bar"}
